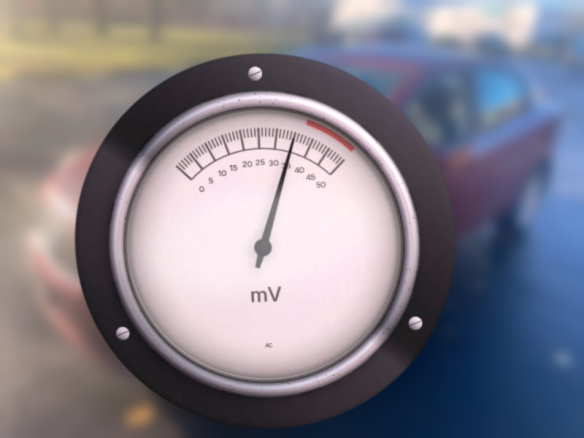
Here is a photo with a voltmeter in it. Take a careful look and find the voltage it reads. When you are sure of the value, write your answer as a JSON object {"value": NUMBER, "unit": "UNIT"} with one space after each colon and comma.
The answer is {"value": 35, "unit": "mV"}
